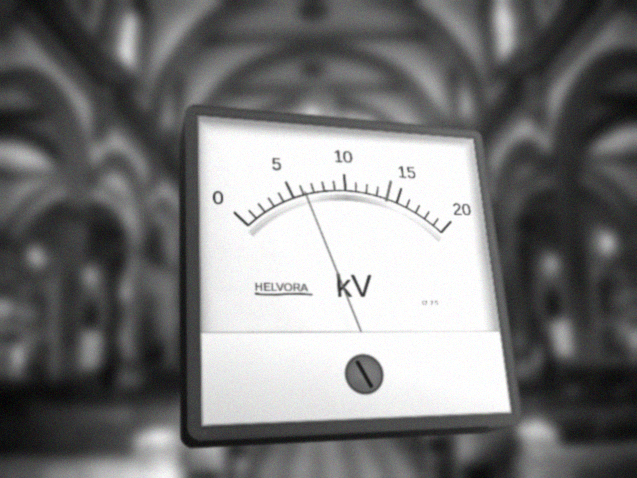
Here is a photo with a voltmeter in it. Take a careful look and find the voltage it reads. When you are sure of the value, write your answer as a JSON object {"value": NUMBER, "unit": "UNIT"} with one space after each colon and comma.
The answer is {"value": 6, "unit": "kV"}
